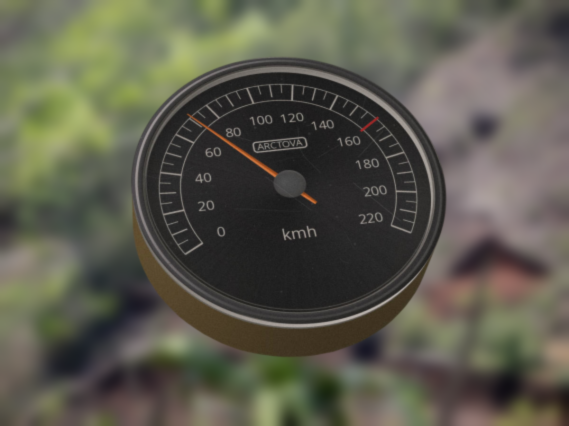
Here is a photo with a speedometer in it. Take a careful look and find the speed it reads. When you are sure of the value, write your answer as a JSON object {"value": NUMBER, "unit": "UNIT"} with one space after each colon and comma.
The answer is {"value": 70, "unit": "km/h"}
